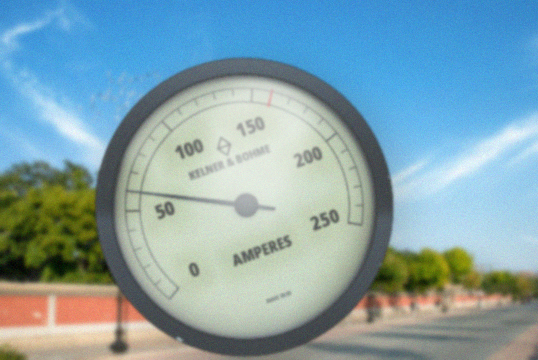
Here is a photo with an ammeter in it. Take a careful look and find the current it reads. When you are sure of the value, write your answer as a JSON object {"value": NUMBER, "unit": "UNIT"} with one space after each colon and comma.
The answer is {"value": 60, "unit": "A"}
